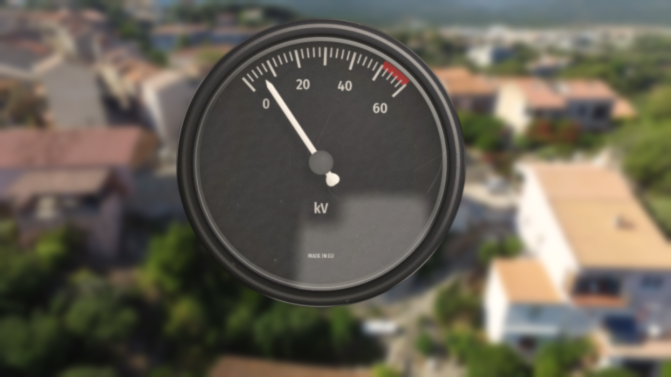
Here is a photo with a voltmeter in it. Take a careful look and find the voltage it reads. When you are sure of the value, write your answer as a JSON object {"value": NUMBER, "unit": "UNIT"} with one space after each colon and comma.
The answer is {"value": 6, "unit": "kV"}
